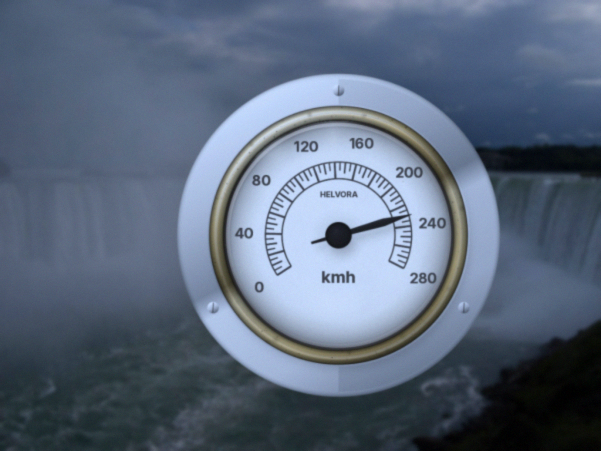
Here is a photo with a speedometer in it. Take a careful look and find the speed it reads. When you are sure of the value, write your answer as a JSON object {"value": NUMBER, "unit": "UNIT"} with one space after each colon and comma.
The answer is {"value": 230, "unit": "km/h"}
